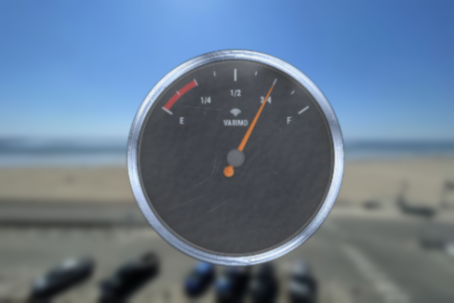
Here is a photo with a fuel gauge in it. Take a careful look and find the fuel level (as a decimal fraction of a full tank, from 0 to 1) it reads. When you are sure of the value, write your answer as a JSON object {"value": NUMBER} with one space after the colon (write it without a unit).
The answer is {"value": 0.75}
